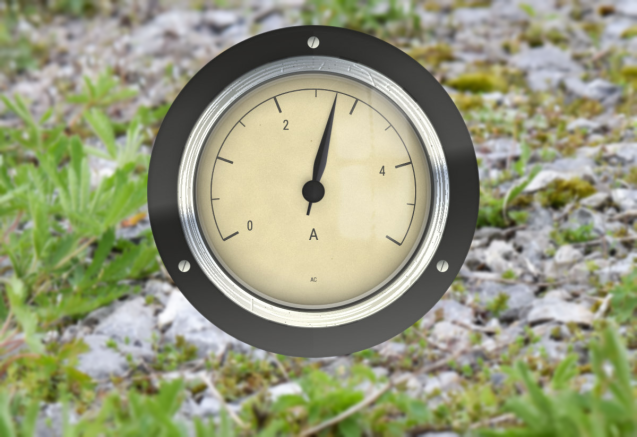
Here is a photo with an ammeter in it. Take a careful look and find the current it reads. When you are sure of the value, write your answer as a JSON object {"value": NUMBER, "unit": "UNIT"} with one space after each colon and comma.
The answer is {"value": 2.75, "unit": "A"}
